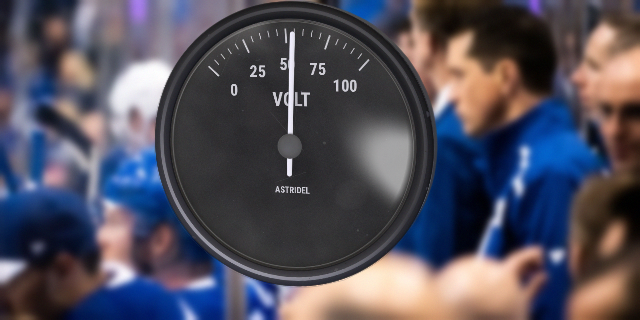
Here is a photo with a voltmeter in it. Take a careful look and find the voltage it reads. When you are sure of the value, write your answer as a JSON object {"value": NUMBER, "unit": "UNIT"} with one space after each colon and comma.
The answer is {"value": 55, "unit": "V"}
